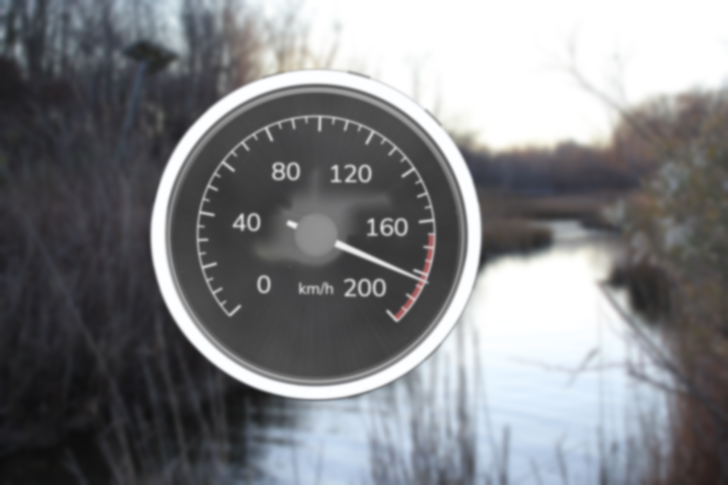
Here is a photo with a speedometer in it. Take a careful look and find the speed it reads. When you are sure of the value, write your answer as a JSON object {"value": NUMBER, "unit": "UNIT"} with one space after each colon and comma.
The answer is {"value": 182.5, "unit": "km/h"}
